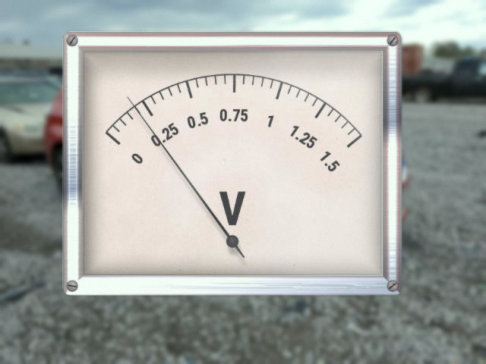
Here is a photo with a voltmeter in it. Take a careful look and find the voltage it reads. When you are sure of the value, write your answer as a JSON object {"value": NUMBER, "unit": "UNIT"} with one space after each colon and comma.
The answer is {"value": 0.2, "unit": "V"}
